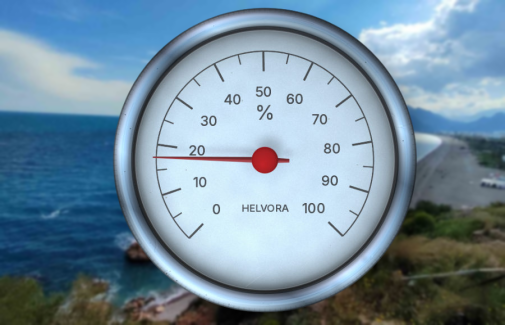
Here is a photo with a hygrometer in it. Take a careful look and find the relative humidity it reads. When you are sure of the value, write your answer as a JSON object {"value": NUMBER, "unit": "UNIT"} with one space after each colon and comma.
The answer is {"value": 17.5, "unit": "%"}
